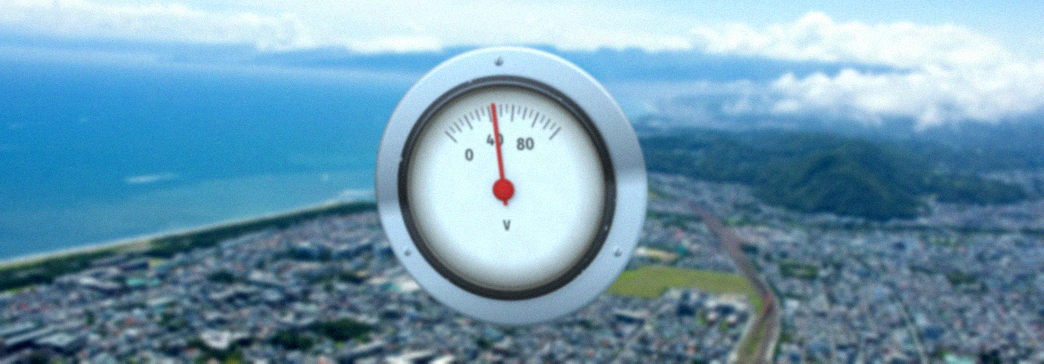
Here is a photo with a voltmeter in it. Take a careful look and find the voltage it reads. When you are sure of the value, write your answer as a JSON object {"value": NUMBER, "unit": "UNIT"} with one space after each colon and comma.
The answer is {"value": 45, "unit": "V"}
